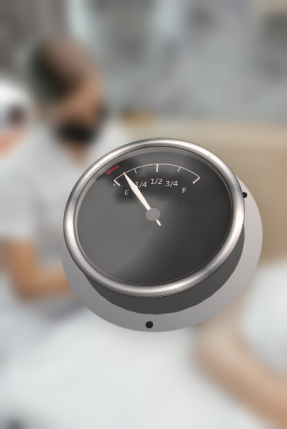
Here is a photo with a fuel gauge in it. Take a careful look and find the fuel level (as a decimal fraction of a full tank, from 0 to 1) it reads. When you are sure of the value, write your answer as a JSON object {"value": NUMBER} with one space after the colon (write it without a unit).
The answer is {"value": 0.125}
